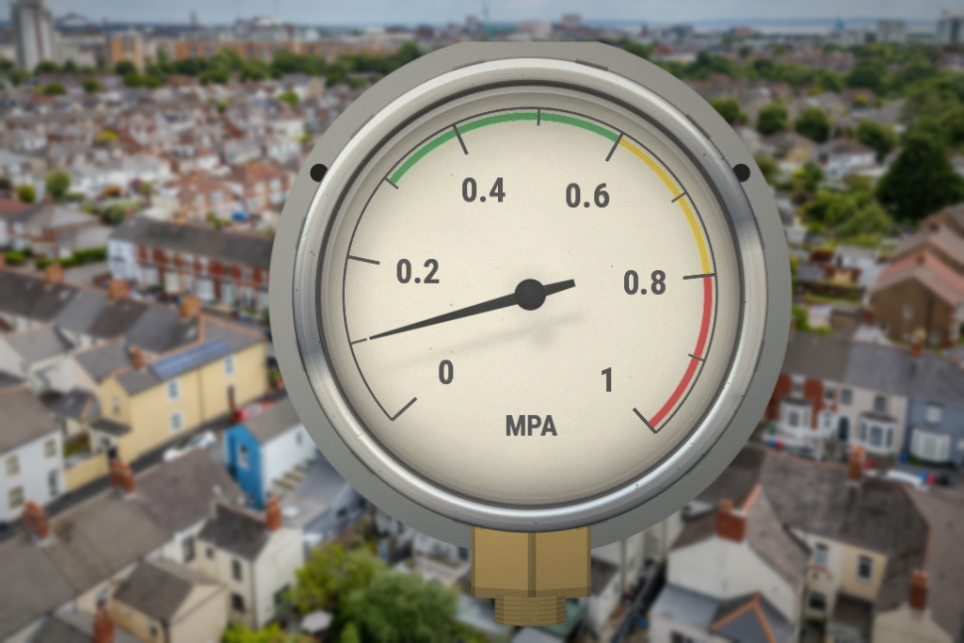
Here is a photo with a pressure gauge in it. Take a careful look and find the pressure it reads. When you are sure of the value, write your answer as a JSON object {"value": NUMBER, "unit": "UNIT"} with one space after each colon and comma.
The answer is {"value": 0.1, "unit": "MPa"}
